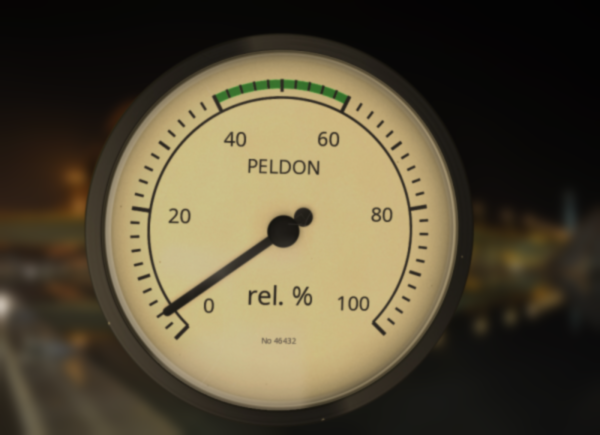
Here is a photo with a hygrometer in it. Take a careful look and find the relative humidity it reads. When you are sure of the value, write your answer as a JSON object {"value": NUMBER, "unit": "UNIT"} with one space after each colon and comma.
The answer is {"value": 4, "unit": "%"}
